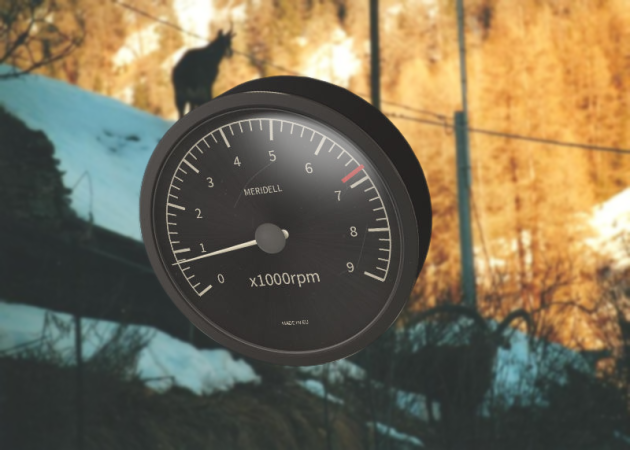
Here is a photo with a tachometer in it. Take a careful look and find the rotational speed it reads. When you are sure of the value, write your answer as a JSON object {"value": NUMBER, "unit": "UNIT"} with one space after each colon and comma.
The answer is {"value": 800, "unit": "rpm"}
